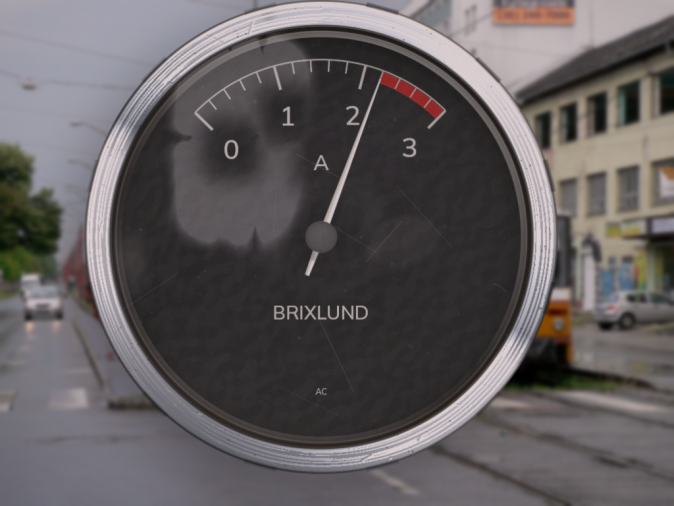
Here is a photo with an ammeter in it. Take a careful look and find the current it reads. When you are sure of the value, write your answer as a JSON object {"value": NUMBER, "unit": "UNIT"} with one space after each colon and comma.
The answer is {"value": 2.2, "unit": "A"}
